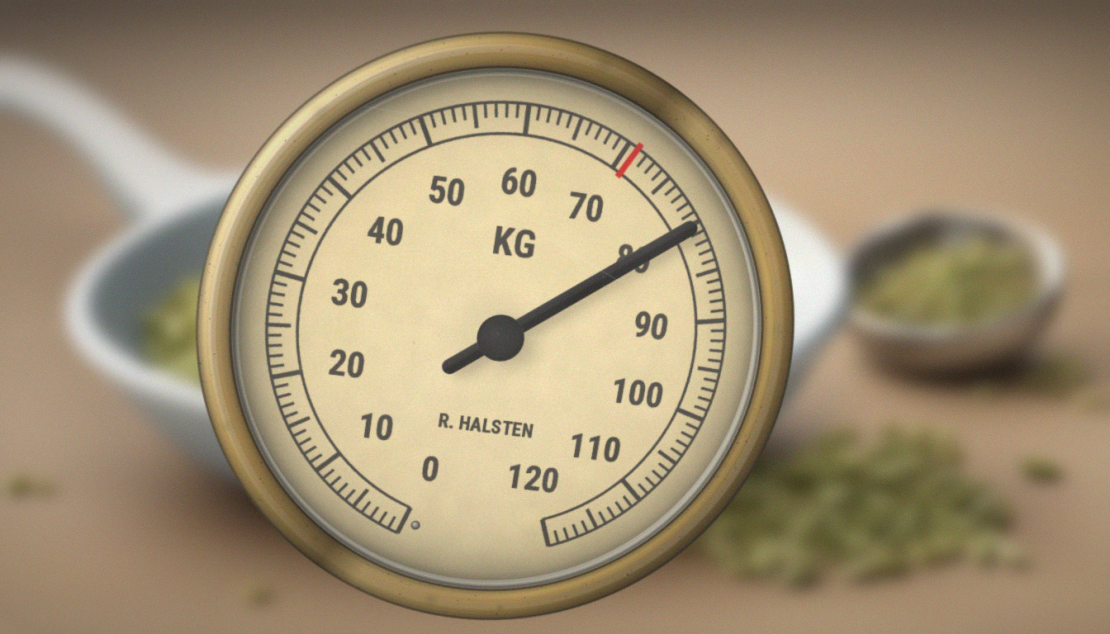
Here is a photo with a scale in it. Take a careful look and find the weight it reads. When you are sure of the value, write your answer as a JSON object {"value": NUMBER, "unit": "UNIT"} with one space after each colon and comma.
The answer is {"value": 80, "unit": "kg"}
